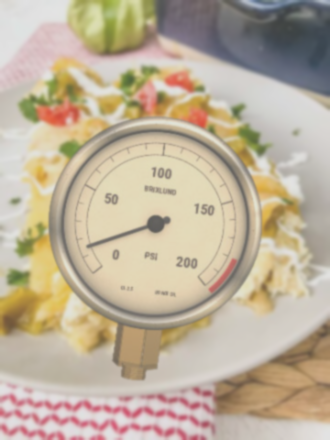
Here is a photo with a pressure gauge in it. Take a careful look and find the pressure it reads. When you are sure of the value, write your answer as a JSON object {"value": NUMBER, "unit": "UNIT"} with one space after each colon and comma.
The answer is {"value": 15, "unit": "psi"}
